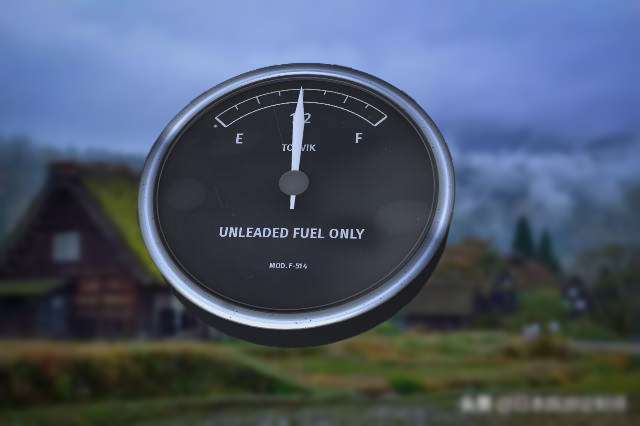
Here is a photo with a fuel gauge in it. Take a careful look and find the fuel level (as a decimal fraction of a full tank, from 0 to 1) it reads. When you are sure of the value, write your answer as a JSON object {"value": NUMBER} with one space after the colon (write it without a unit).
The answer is {"value": 0.5}
